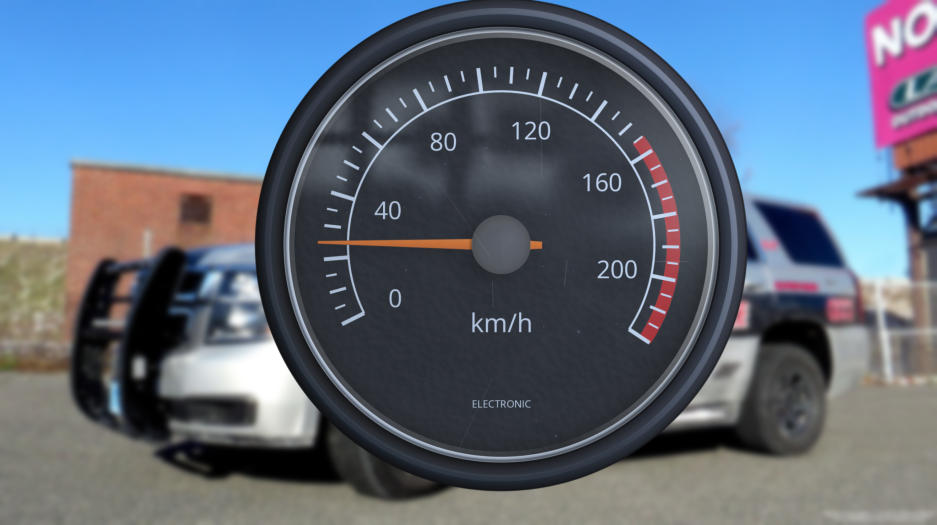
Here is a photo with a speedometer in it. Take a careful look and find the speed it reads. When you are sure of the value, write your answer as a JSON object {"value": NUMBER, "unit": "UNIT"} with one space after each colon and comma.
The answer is {"value": 25, "unit": "km/h"}
